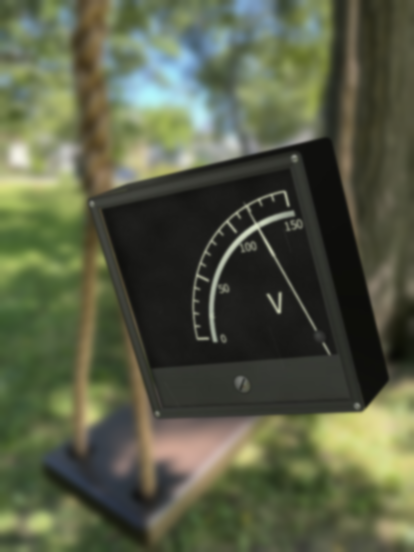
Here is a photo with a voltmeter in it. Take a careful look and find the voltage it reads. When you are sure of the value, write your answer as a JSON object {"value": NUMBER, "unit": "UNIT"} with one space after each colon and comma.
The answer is {"value": 120, "unit": "V"}
